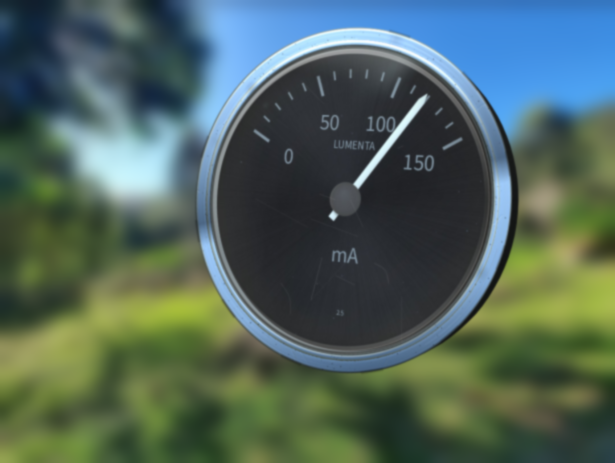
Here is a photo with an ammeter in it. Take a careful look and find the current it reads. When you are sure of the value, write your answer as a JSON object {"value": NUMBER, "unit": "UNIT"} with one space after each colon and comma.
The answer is {"value": 120, "unit": "mA"}
